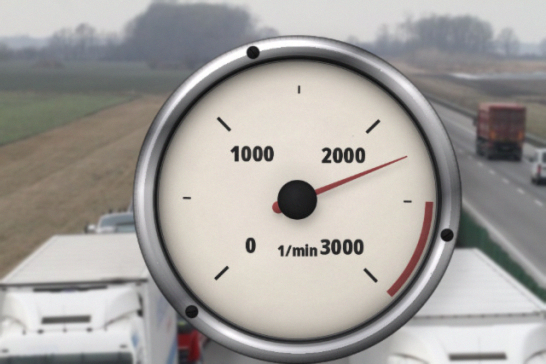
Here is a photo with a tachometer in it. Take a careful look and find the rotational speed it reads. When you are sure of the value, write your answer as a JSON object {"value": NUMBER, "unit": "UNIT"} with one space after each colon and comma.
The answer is {"value": 2250, "unit": "rpm"}
